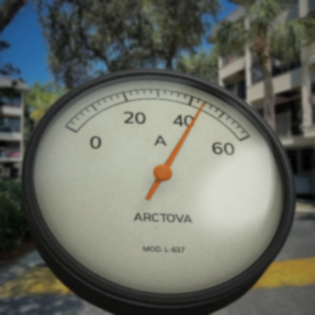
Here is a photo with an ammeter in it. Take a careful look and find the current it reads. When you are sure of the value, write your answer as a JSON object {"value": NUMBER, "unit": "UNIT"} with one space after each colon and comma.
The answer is {"value": 44, "unit": "A"}
